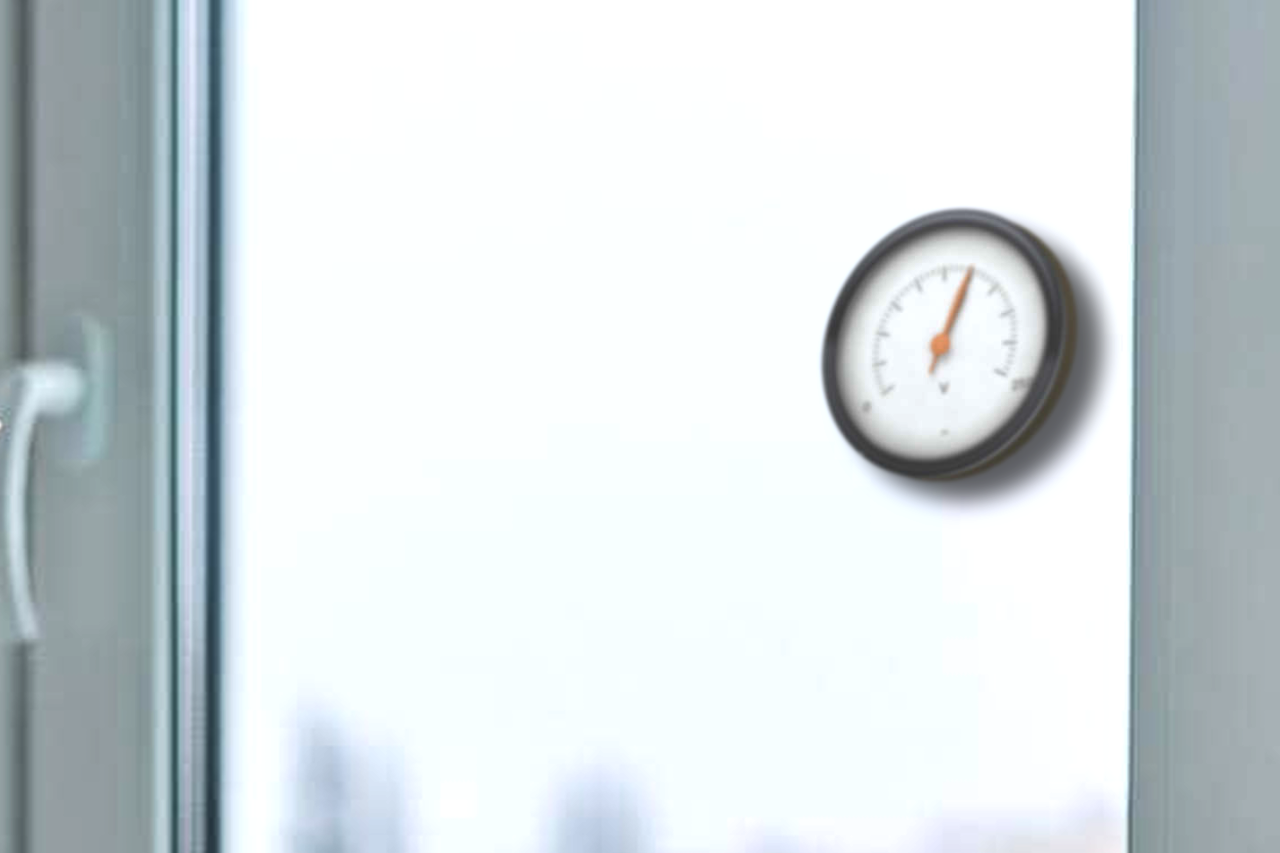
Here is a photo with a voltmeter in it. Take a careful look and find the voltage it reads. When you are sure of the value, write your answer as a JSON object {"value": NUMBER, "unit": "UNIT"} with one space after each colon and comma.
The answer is {"value": 150, "unit": "V"}
